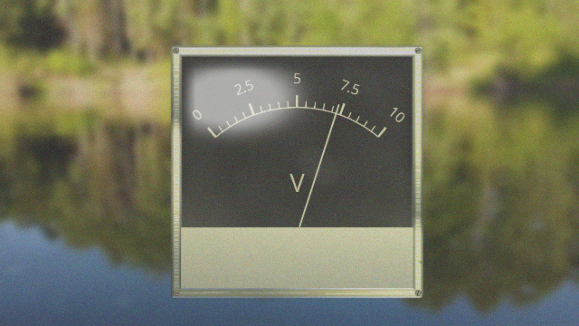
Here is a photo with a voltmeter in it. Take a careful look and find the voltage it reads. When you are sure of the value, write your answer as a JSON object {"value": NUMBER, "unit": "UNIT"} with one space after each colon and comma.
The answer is {"value": 7.25, "unit": "V"}
